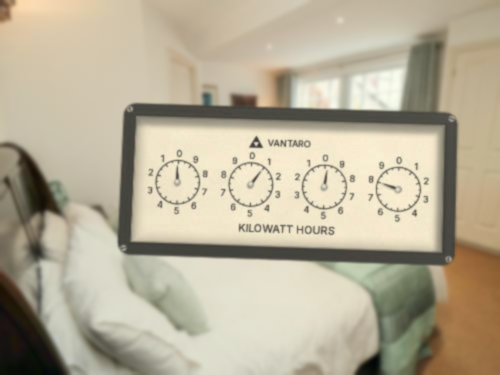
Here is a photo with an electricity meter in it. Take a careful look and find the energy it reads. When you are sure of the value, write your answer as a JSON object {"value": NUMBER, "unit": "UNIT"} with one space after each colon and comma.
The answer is {"value": 98, "unit": "kWh"}
